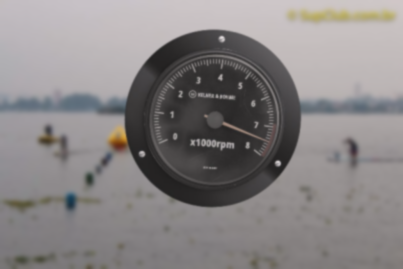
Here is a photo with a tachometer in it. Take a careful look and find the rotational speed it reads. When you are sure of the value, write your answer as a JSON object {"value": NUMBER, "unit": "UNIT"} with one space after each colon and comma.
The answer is {"value": 7500, "unit": "rpm"}
